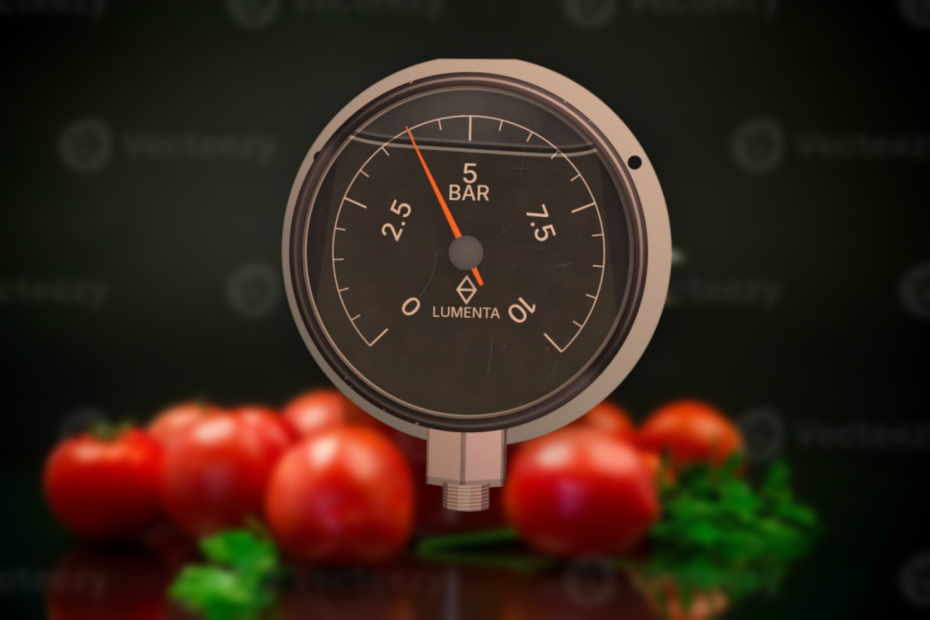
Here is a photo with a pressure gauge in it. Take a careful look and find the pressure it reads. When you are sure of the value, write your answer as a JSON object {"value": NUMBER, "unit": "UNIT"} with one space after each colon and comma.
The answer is {"value": 4, "unit": "bar"}
